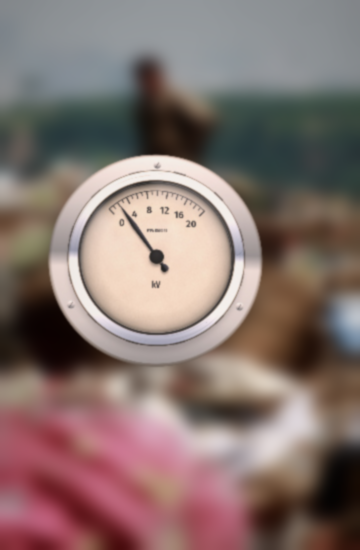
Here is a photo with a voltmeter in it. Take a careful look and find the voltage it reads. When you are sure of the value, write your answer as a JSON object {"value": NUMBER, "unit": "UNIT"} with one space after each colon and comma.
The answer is {"value": 2, "unit": "kV"}
